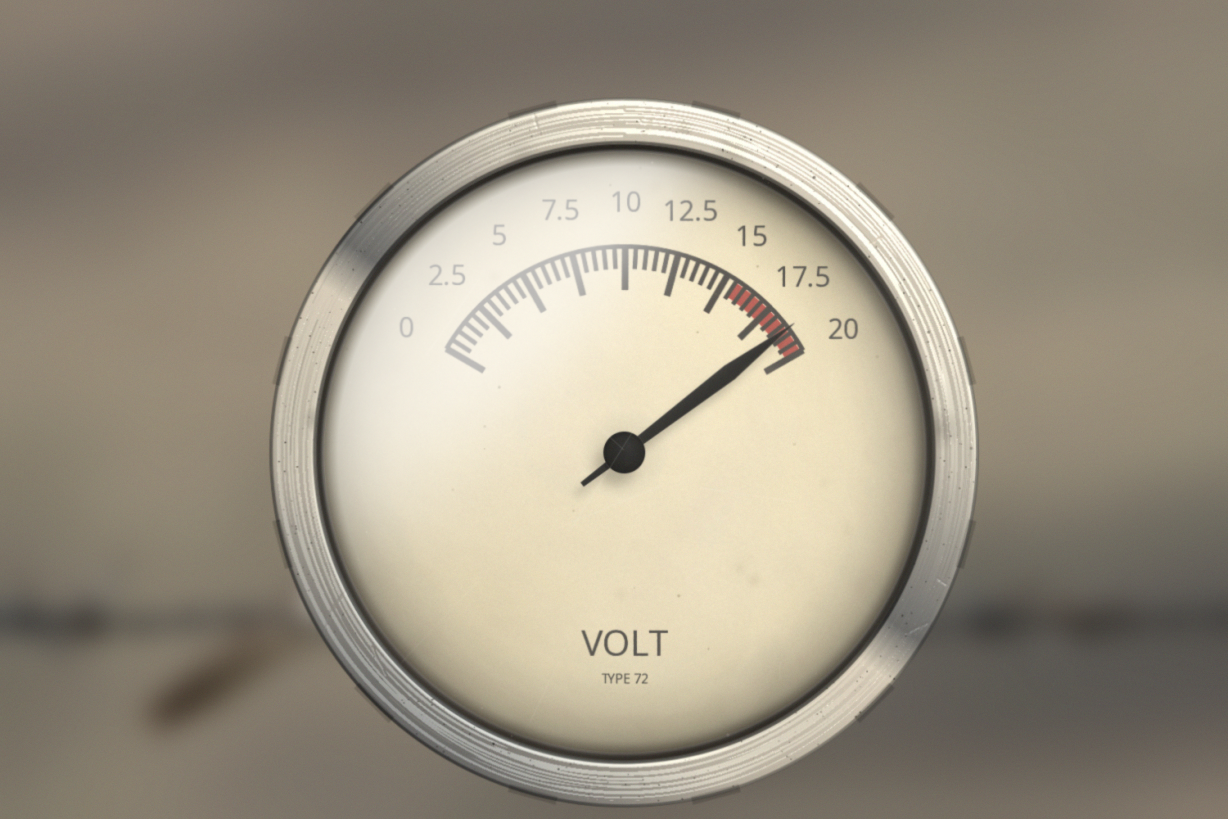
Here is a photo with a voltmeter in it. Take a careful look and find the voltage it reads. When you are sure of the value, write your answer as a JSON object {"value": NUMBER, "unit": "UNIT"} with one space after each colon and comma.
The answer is {"value": 18.75, "unit": "V"}
